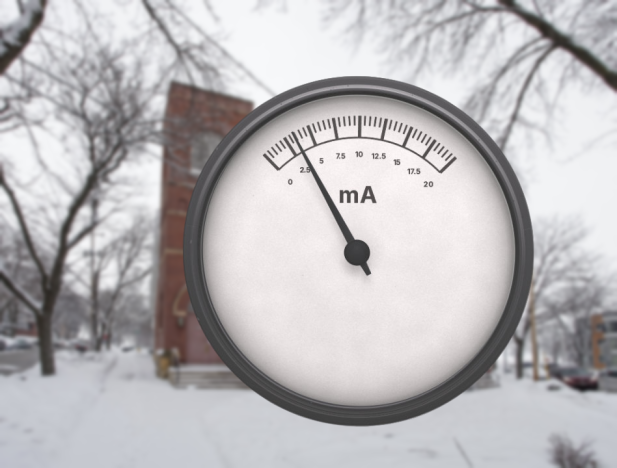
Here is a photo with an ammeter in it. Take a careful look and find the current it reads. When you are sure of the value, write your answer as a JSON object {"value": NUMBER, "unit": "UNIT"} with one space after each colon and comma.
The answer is {"value": 3.5, "unit": "mA"}
